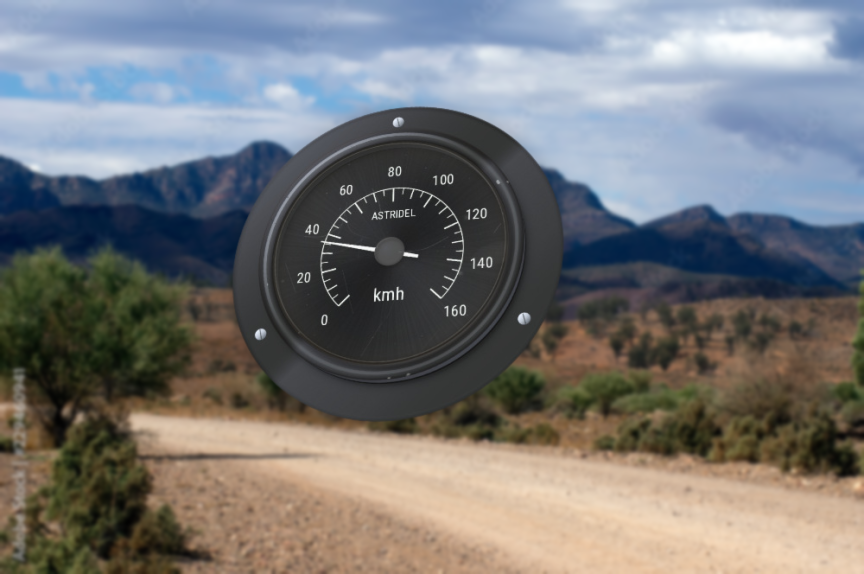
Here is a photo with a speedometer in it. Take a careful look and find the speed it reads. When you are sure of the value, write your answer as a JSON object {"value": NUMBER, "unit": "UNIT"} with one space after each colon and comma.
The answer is {"value": 35, "unit": "km/h"}
